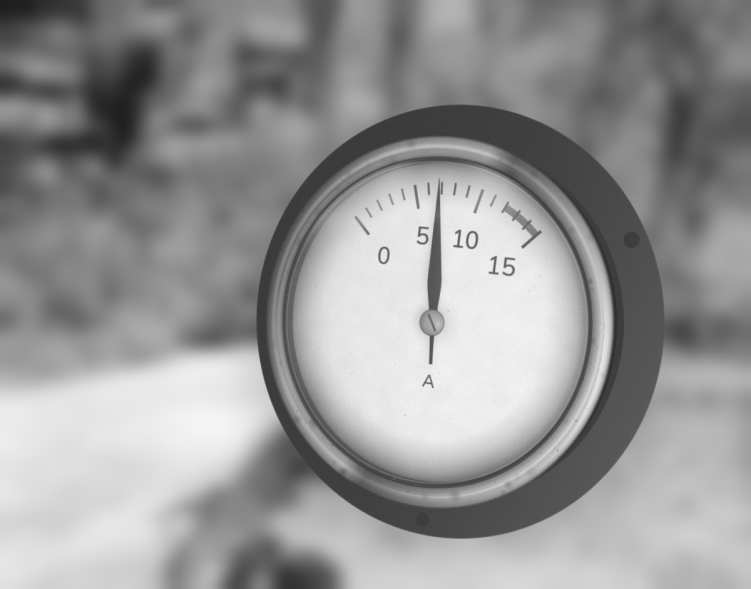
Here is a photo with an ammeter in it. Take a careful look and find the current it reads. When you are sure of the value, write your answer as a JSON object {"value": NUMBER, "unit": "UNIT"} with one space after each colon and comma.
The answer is {"value": 7, "unit": "A"}
